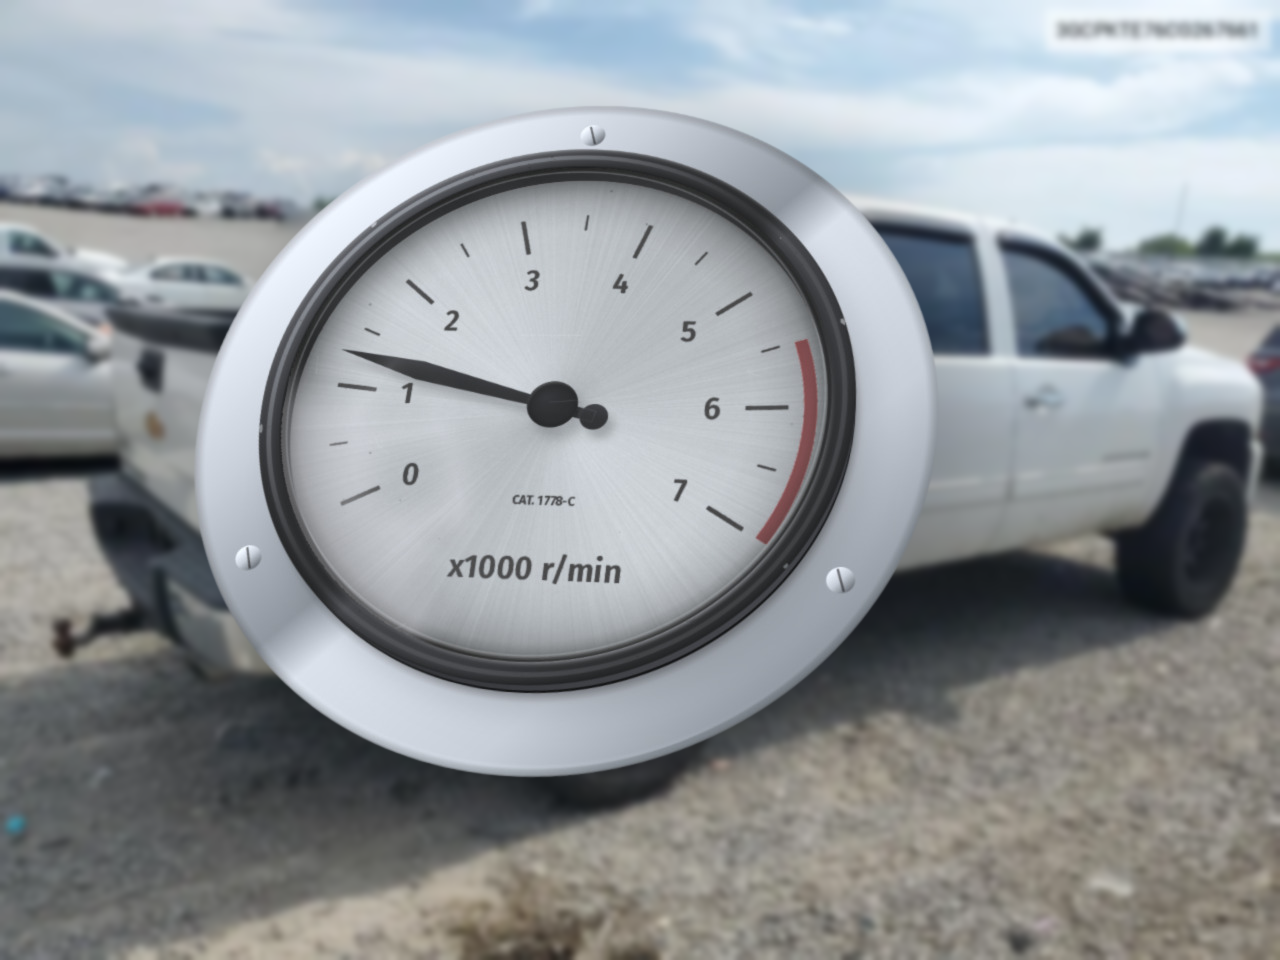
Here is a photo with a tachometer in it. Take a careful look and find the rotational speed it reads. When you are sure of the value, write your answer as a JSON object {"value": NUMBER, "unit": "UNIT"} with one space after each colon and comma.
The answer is {"value": 1250, "unit": "rpm"}
